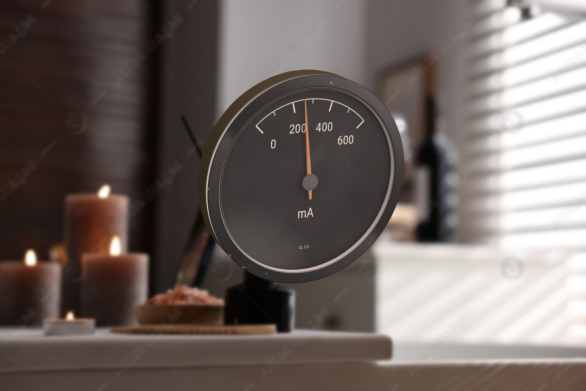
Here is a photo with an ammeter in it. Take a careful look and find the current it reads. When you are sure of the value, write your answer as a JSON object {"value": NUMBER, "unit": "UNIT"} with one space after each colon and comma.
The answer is {"value": 250, "unit": "mA"}
